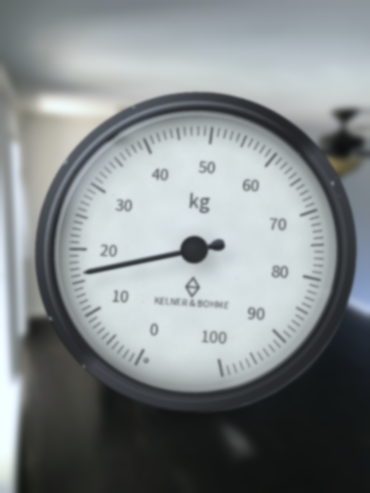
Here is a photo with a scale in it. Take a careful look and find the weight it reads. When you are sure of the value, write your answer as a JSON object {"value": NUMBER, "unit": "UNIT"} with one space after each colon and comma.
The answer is {"value": 16, "unit": "kg"}
